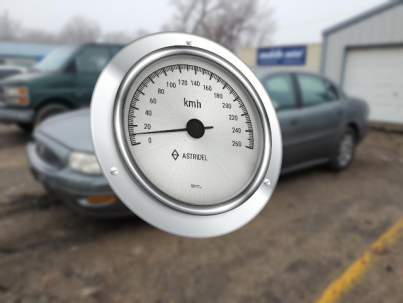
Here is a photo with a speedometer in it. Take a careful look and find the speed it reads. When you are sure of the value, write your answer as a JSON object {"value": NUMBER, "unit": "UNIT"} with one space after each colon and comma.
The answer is {"value": 10, "unit": "km/h"}
